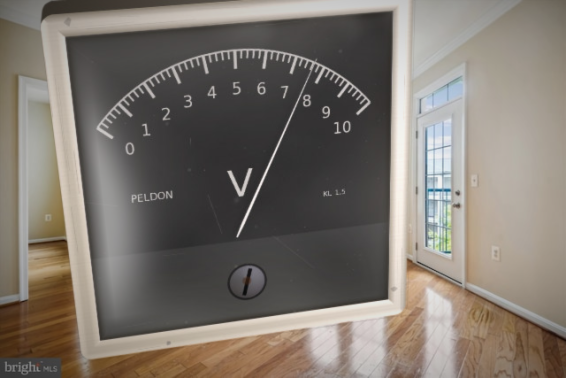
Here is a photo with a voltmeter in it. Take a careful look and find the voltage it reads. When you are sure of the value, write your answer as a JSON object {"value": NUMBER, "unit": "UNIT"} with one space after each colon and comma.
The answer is {"value": 7.6, "unit": "V"}
